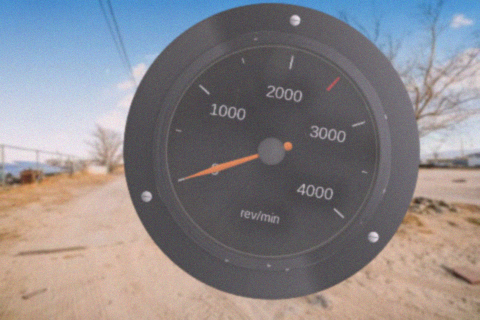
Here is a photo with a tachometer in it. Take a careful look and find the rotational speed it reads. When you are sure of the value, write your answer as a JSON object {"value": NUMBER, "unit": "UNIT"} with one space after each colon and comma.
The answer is {"value": 0, "unit": "rpm"}
